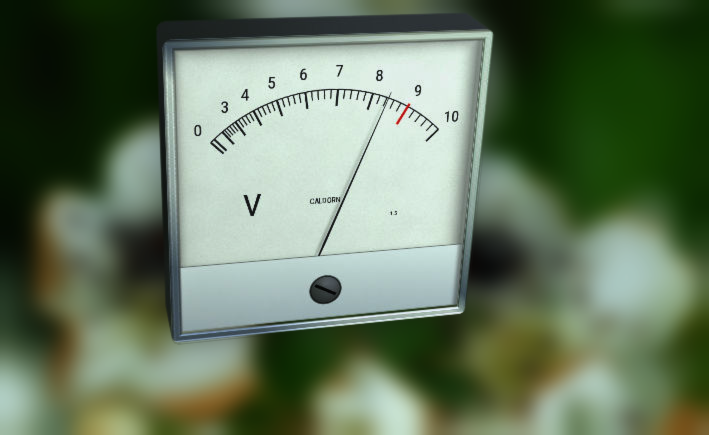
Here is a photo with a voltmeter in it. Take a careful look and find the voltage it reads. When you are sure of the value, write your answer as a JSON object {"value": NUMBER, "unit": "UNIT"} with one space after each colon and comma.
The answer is {"value": 8.4, "unit": "V"}
